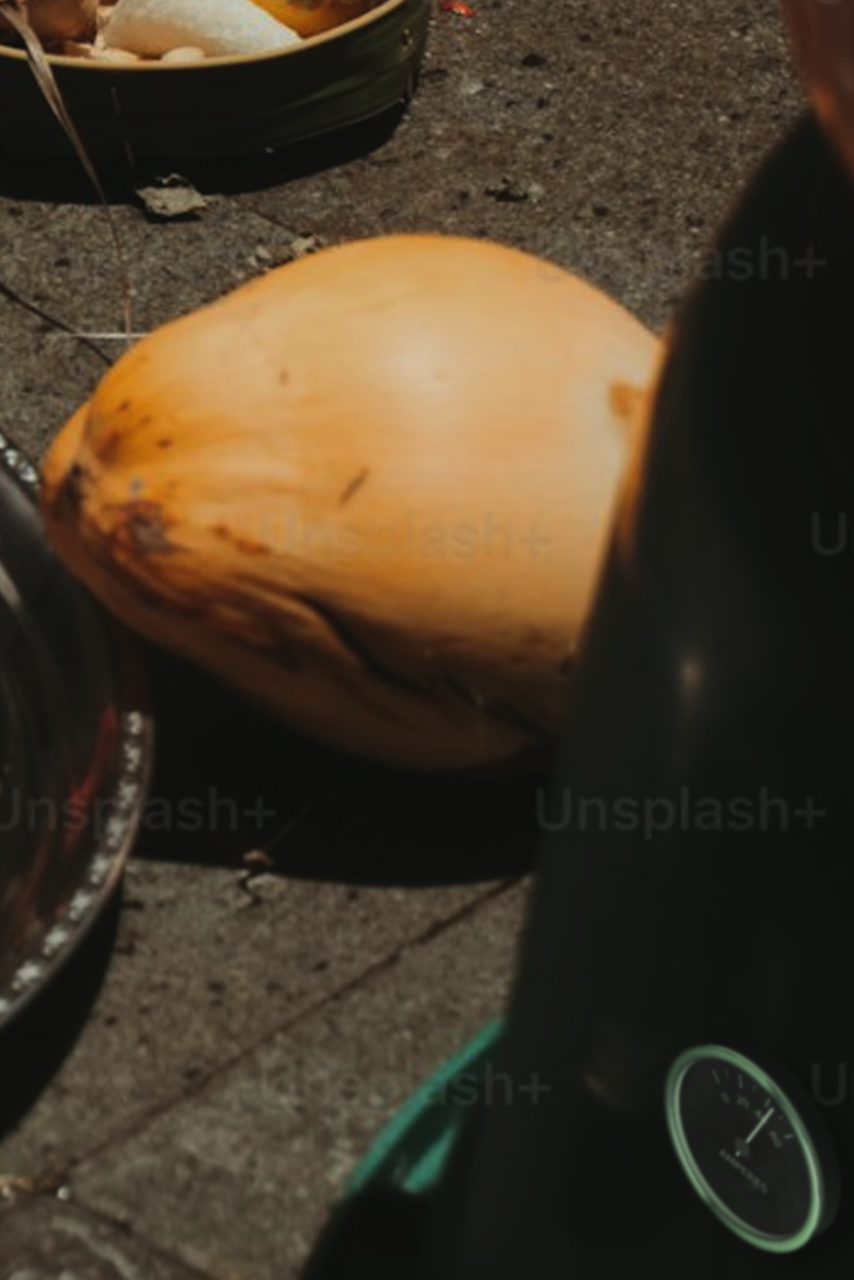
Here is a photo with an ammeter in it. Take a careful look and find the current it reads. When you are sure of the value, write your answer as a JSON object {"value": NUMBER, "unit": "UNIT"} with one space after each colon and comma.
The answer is {"value": 45, "unit": "A"}
